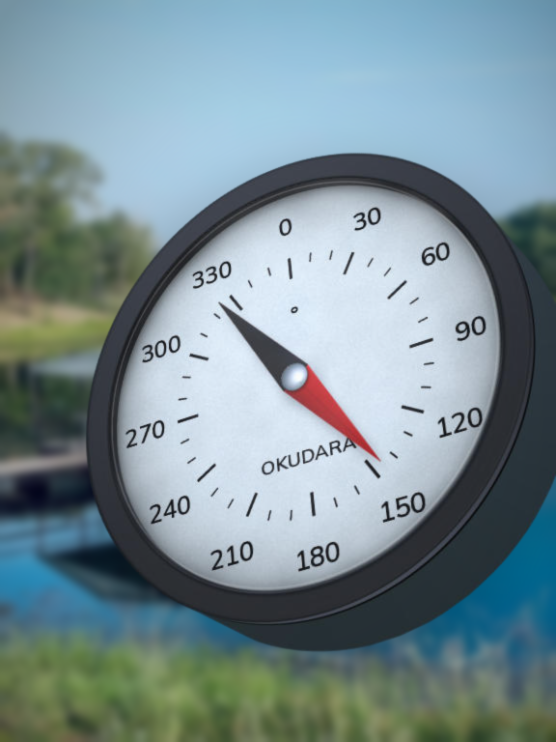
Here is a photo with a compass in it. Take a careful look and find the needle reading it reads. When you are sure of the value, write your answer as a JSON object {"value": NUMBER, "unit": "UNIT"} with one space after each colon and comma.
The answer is {"value": 145, "unit": "°"}
